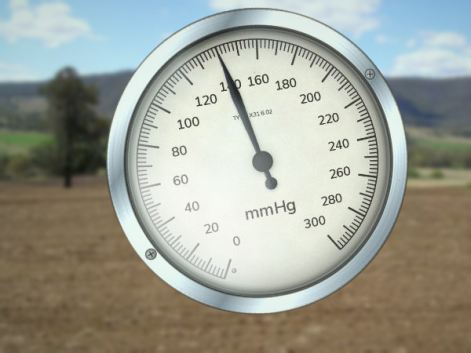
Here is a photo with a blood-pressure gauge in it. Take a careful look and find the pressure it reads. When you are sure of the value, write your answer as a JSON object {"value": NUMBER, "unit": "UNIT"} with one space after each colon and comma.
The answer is {"value": 140, "unit": "mmHg"}
